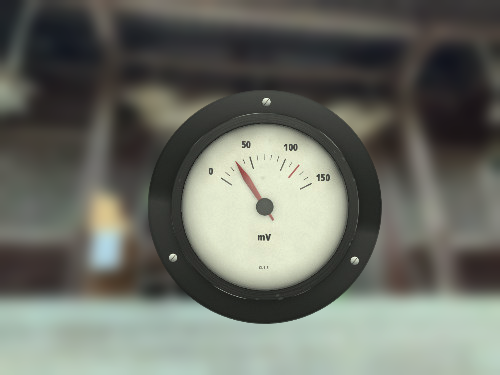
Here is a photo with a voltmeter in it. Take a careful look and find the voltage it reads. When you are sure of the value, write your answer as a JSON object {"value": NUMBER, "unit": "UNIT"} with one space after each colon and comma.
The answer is {"value": 30, "unit": "mV"}
